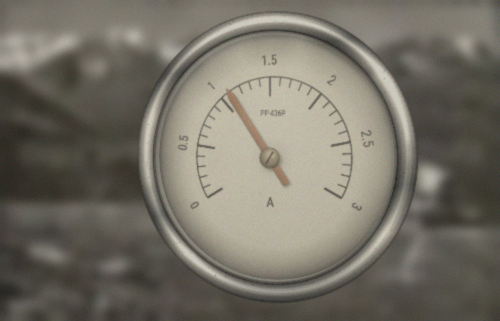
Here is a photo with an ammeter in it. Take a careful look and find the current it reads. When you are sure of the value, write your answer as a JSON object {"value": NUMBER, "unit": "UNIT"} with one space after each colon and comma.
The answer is {"value": 1.1, "unit": "A"}
